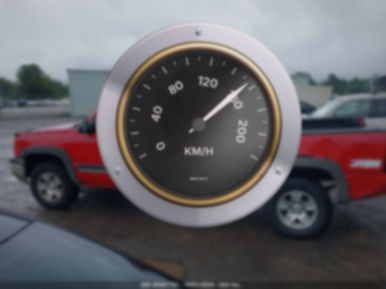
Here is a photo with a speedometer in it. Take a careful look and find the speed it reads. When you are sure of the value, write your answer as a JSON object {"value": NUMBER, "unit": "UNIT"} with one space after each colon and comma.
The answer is {"value": 155, "unit": "km/h"}
